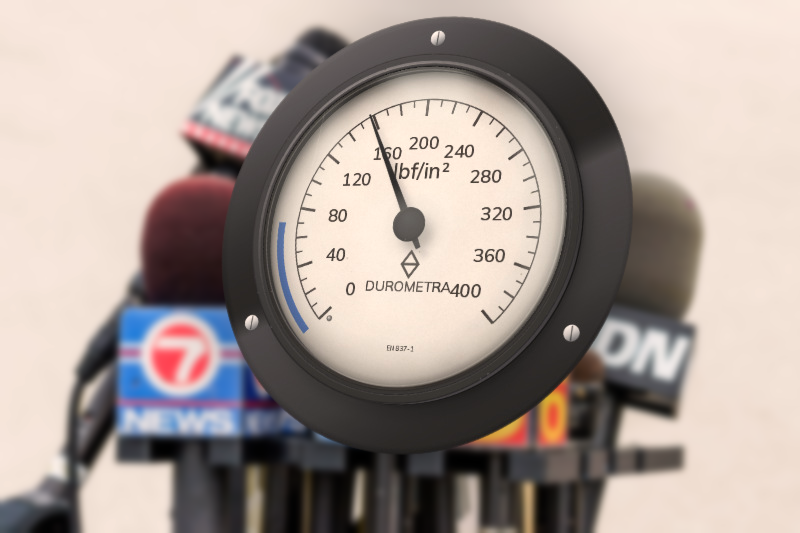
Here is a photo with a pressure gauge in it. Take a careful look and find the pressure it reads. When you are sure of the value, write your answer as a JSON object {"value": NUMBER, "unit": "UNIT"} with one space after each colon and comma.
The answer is {"value": 160, "unit": "psi"}
